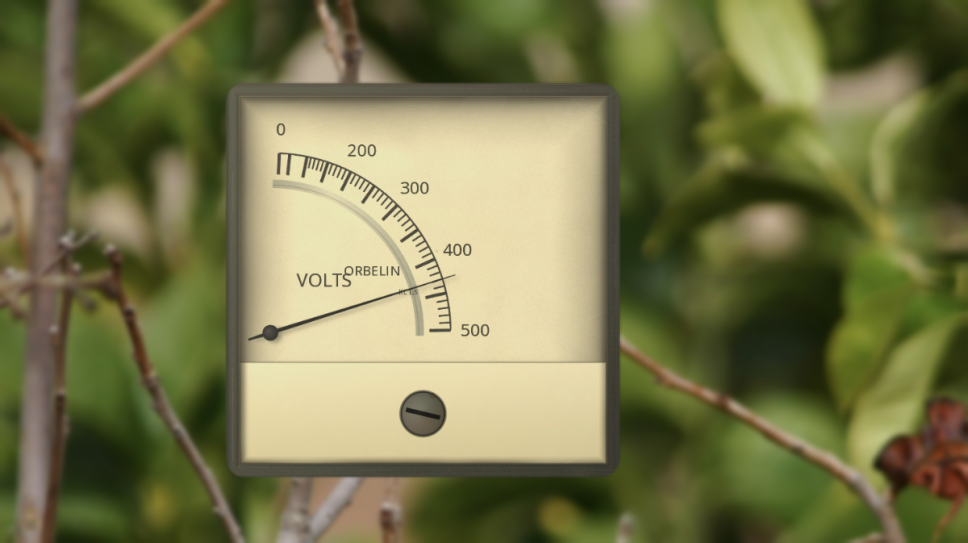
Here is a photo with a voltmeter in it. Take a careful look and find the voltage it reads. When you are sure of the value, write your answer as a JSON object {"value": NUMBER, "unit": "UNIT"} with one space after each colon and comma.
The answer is {"value": 430, "unit": "V"}
